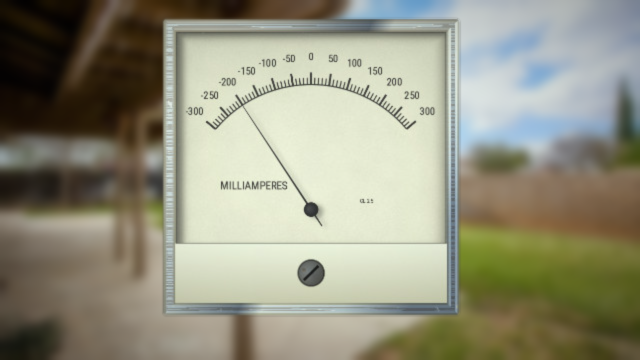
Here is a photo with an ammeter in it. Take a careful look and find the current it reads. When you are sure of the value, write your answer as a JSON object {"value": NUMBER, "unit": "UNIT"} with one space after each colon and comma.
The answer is {"value": -200, "unit": "mA"}
